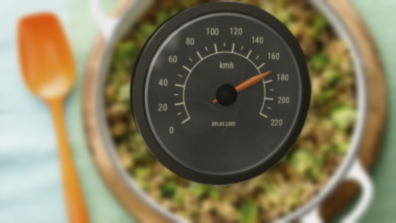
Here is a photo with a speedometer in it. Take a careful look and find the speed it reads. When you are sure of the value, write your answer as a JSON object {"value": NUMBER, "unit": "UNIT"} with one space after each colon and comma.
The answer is {"value": 170, "unit": "km/h"}
